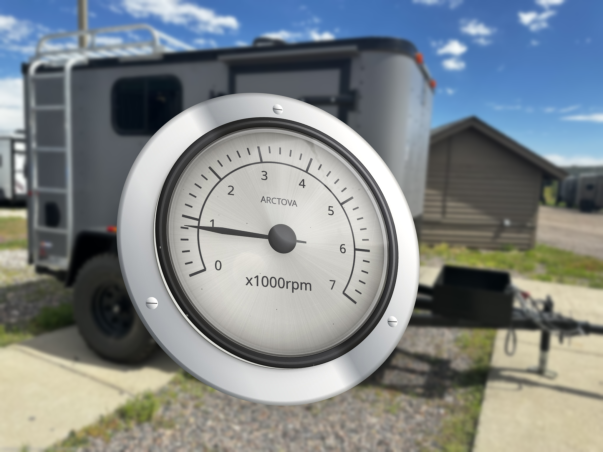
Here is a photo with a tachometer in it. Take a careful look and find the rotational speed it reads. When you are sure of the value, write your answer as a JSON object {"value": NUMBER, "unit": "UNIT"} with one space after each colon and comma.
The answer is {"value": 800, "unit": "rpm"}
